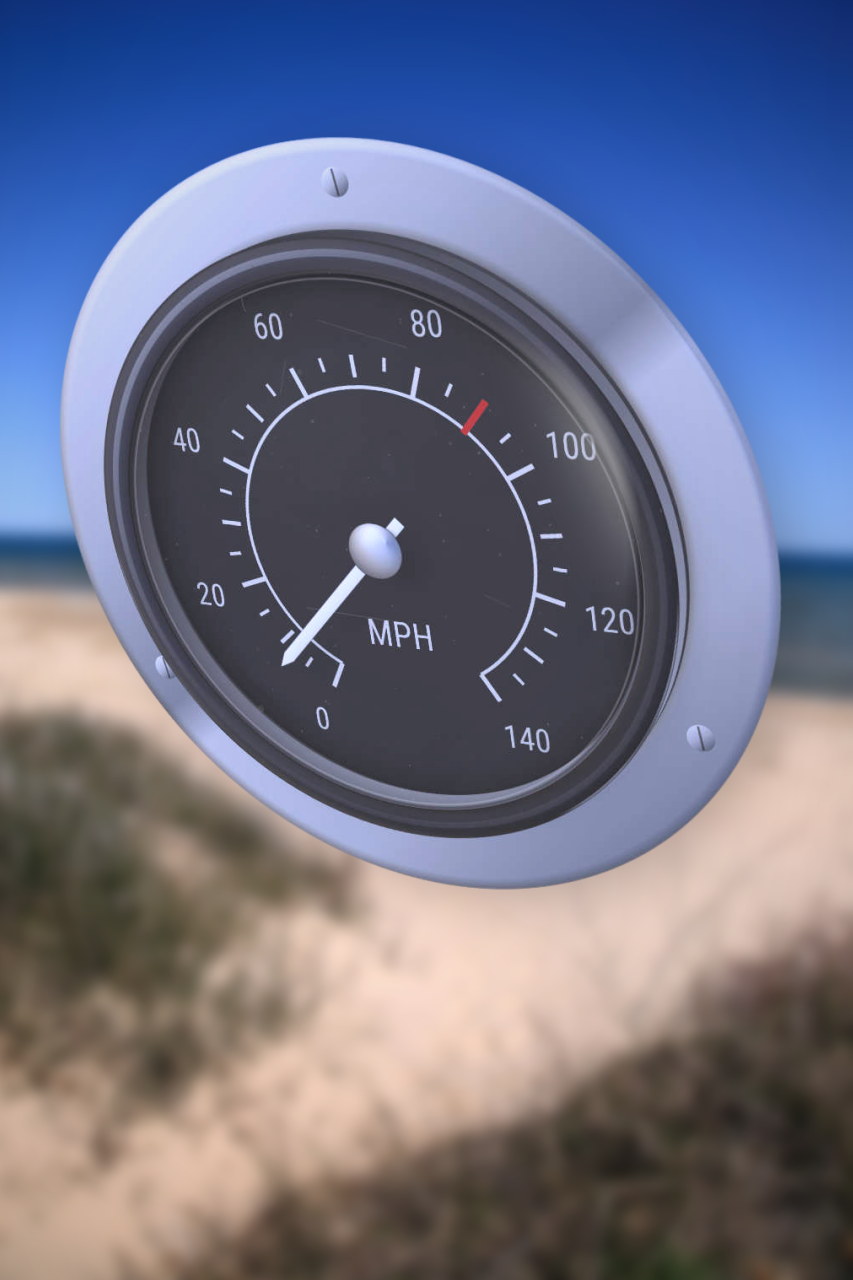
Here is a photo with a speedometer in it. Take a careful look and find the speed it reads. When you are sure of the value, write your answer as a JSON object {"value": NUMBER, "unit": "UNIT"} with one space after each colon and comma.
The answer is {"value": 7.5, "unit": "mph"}
